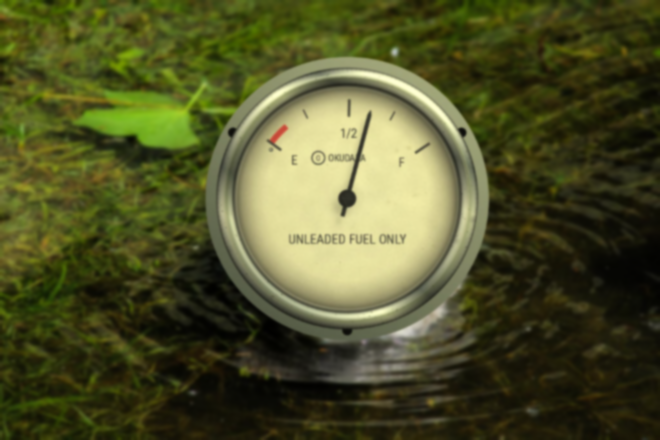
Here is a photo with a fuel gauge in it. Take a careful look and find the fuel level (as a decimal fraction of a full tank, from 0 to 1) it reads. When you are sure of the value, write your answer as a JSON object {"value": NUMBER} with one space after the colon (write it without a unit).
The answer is {"value": 0.625}
